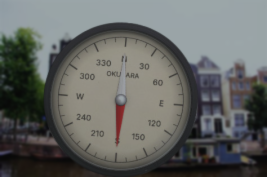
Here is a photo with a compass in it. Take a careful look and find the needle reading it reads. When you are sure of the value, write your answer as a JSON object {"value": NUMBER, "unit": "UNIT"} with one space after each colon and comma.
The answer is {"value": 180, "unit": "°"}
